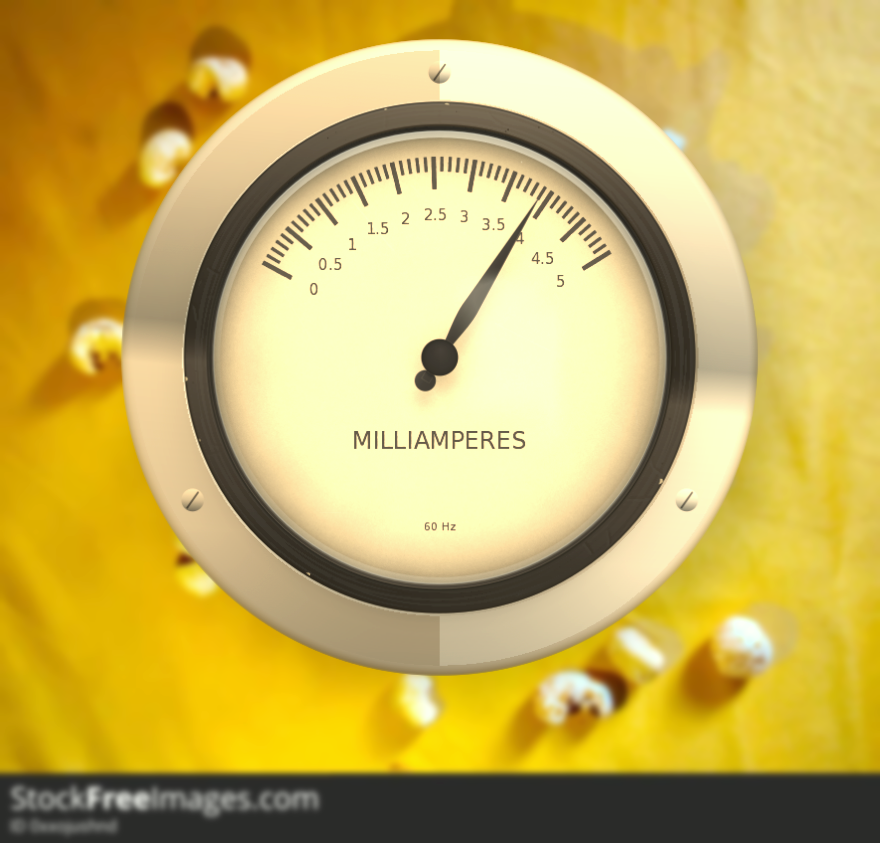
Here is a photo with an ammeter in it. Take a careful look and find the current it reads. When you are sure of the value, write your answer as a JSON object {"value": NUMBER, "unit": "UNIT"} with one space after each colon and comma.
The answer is {"value": 3.9, "unit": "mA"}
